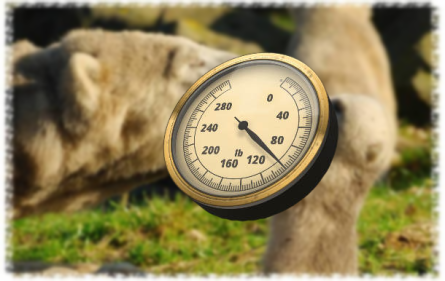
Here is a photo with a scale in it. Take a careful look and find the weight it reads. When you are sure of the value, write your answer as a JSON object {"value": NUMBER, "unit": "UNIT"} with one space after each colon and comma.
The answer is {"value": 100, "unit": "lb"}
